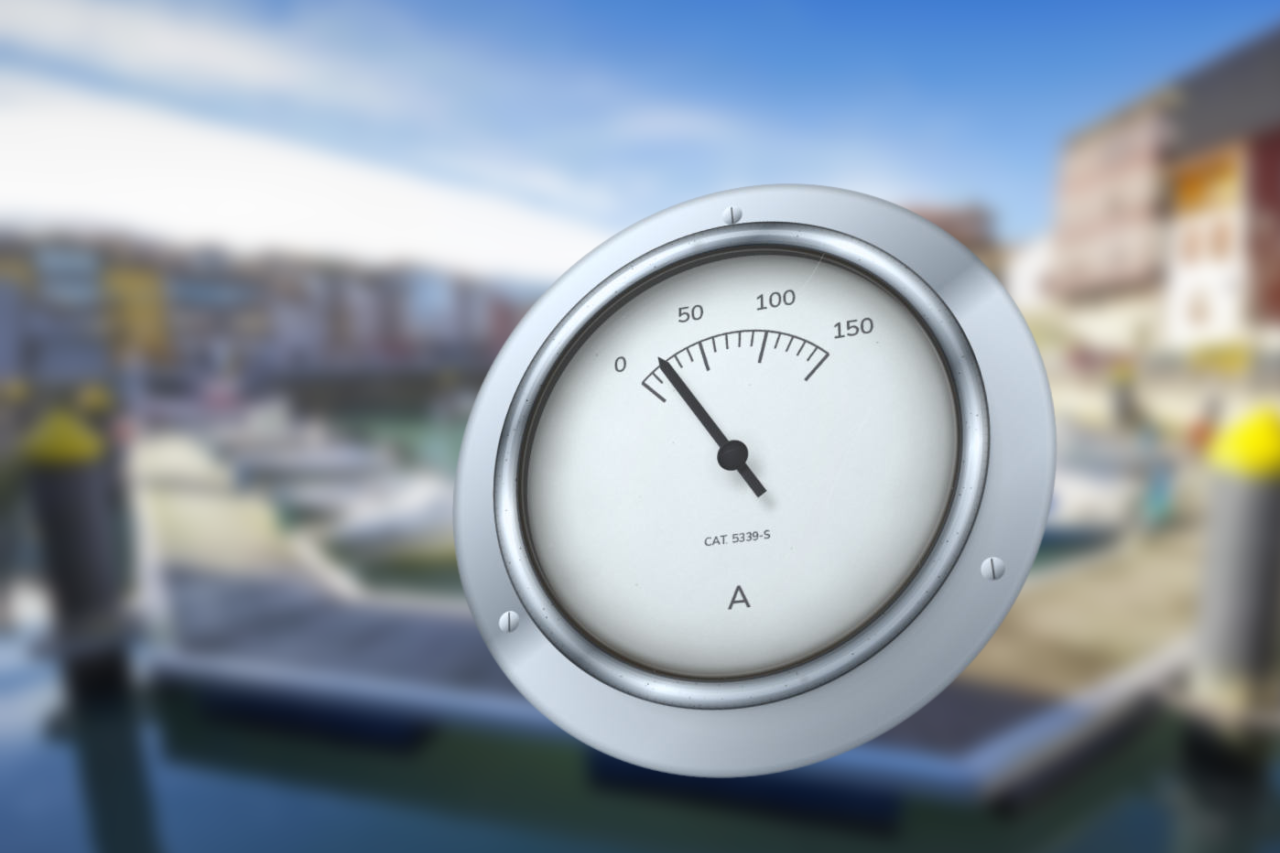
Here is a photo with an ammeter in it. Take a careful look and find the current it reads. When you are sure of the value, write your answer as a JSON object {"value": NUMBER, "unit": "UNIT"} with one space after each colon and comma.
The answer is {"value": 20, "unit": "A"}
